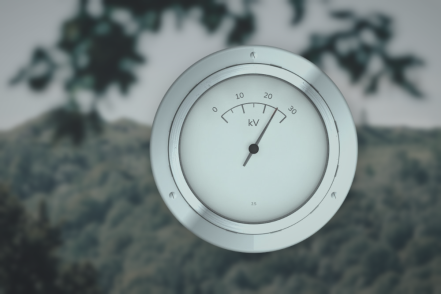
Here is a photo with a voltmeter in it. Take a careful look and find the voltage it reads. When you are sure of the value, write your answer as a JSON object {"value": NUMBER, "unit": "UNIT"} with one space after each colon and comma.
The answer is {"value": 25, "unit": "kV"}
